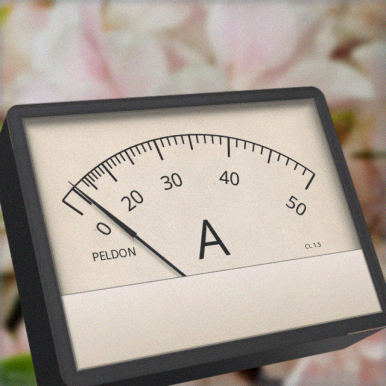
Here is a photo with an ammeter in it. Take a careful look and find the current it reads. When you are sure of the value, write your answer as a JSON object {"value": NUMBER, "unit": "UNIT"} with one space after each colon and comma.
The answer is {"value": 10, "unit": "A"}
